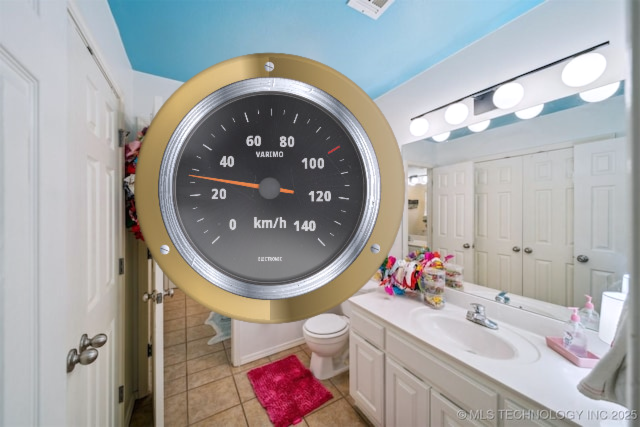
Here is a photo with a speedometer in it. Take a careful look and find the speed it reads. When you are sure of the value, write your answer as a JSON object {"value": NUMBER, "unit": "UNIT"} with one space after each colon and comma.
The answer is {"value": 27.5, "unit": "km/h"}
